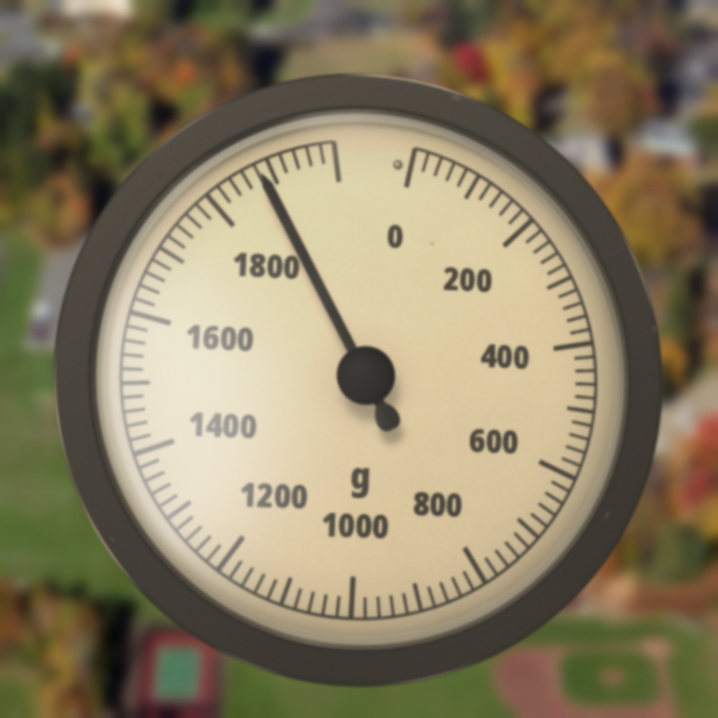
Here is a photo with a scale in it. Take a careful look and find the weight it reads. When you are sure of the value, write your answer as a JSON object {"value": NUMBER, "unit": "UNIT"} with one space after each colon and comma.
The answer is {"value": 1880, "unit": "g"}
